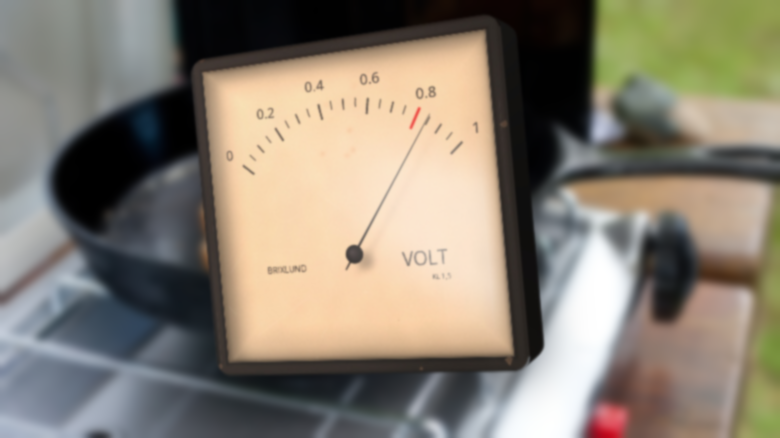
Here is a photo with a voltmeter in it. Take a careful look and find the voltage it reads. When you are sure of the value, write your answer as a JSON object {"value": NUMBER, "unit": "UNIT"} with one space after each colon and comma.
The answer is {"value": 0.85, "unit": "V"}
